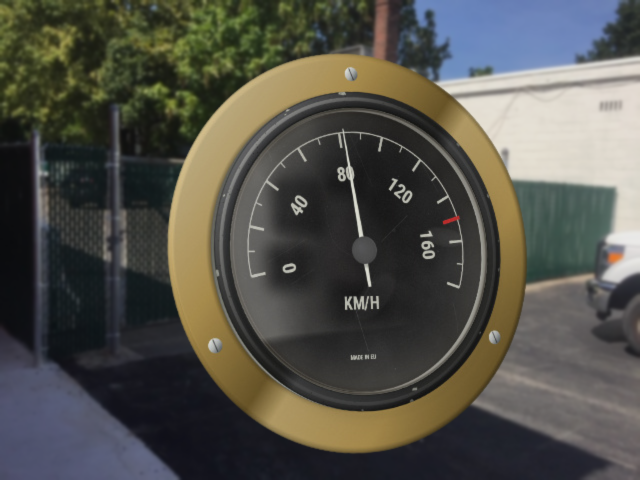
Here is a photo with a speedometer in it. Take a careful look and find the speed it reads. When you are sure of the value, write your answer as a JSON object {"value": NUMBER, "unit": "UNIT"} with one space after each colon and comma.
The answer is {"value": 80, "unit": "km/h"}
